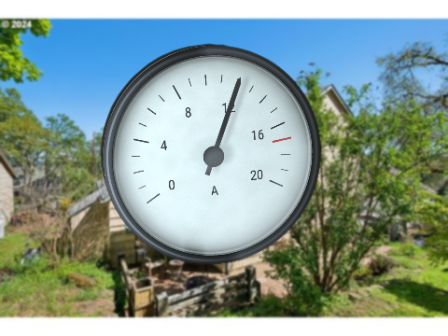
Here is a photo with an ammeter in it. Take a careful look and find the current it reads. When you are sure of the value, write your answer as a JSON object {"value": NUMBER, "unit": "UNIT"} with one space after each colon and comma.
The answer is {"value": 12, "unit": "A"}
